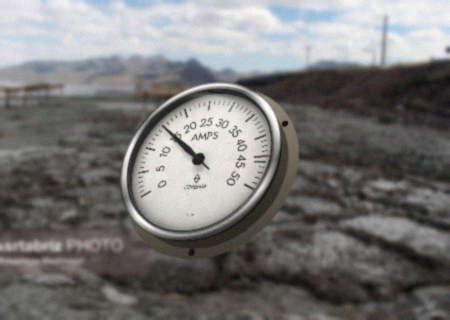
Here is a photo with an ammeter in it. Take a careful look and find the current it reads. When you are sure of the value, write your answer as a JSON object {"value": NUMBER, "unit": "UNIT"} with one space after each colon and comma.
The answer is {"value": 15, "unit": "A"}
